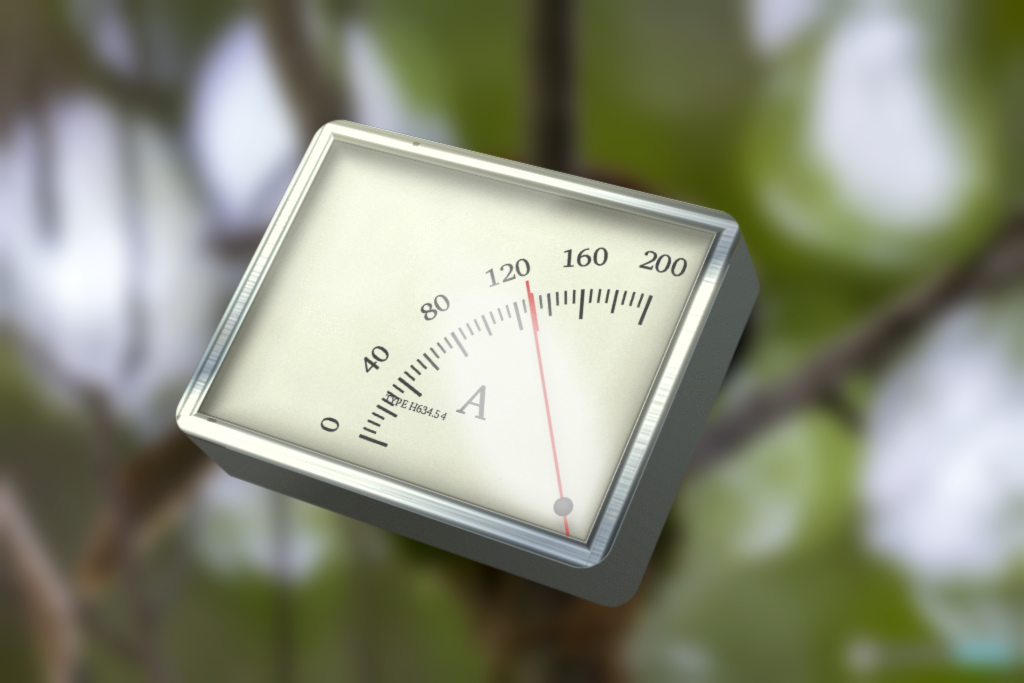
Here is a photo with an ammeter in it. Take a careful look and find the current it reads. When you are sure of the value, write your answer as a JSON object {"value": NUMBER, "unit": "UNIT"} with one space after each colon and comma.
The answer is {"value": 130, "unit": "A"}
